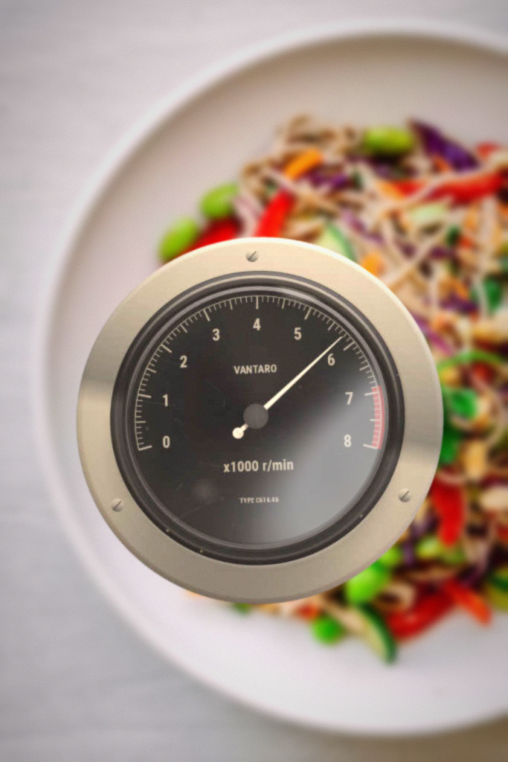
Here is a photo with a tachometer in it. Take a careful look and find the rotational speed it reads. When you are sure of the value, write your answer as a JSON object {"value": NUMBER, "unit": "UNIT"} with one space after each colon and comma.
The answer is {"value": 5800, "unit": "rpm"}
